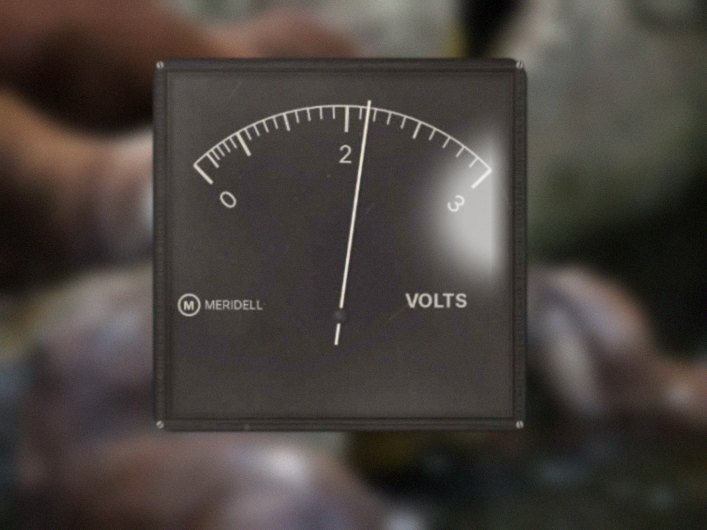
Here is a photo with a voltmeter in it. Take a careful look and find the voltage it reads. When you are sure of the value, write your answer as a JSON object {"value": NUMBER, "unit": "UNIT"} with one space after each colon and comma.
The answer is {"value": 2.15, "unit": "V"}
